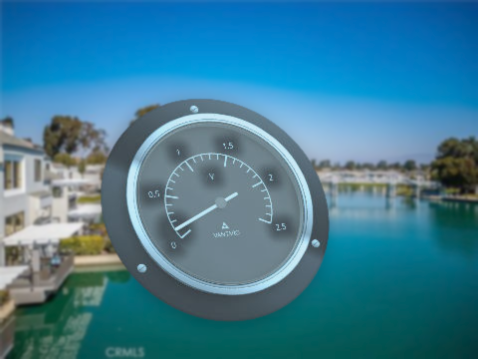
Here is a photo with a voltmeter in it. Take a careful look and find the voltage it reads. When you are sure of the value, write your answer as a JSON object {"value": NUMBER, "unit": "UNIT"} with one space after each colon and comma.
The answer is {"value": 0.1, "unit": "V"}
